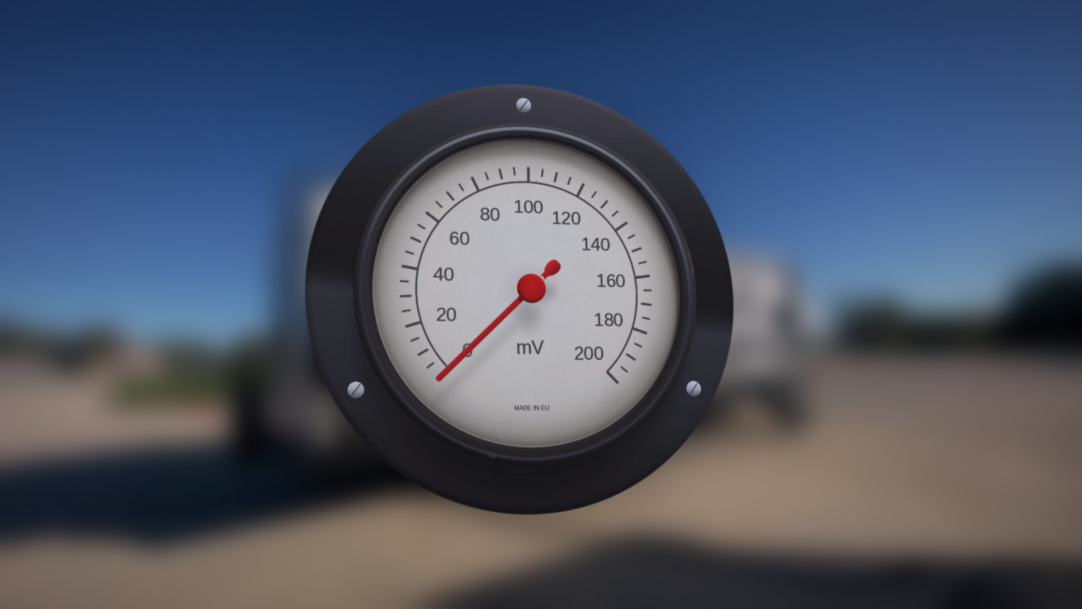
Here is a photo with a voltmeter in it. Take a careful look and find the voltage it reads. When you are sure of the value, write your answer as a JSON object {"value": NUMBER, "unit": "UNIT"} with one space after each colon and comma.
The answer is {"value": 0, "unit": "mV"}
